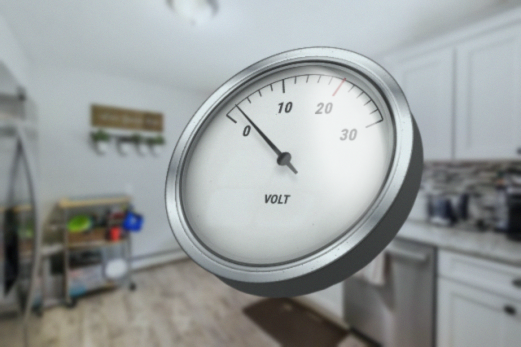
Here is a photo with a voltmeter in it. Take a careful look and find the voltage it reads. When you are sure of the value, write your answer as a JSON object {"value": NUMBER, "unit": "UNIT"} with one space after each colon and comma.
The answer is {"value": 2, "unit": "V"}
